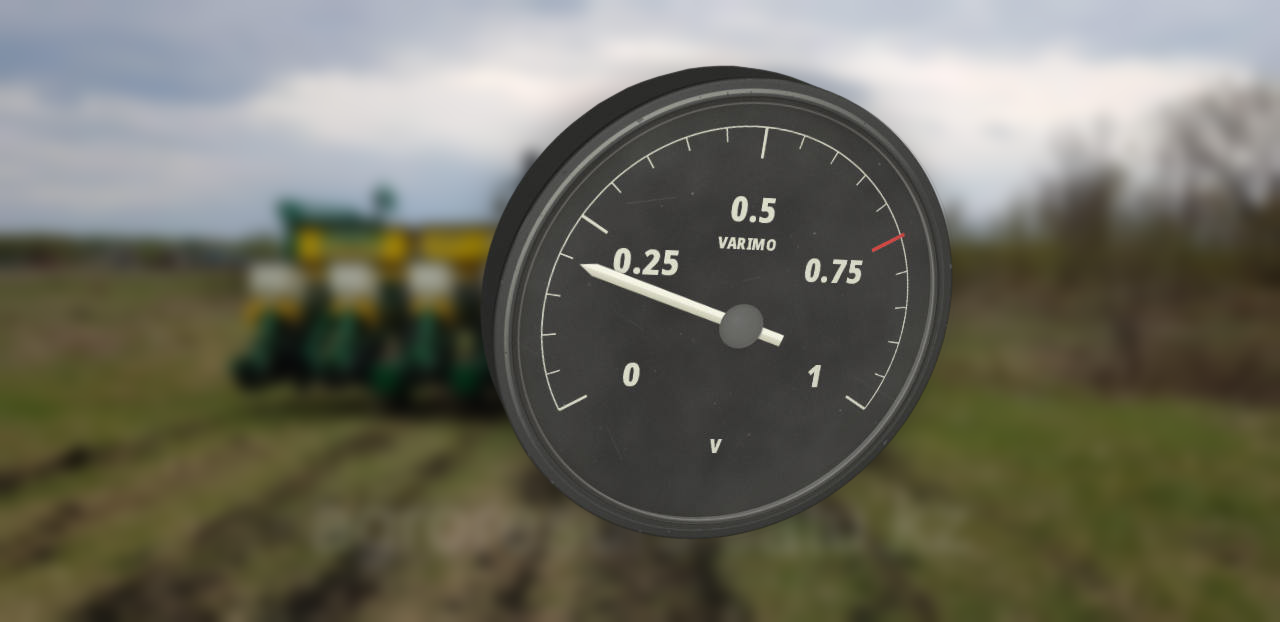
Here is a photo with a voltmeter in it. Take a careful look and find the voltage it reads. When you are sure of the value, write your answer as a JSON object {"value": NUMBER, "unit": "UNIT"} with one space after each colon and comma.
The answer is {"value": 0.2, "unit": "V"}
